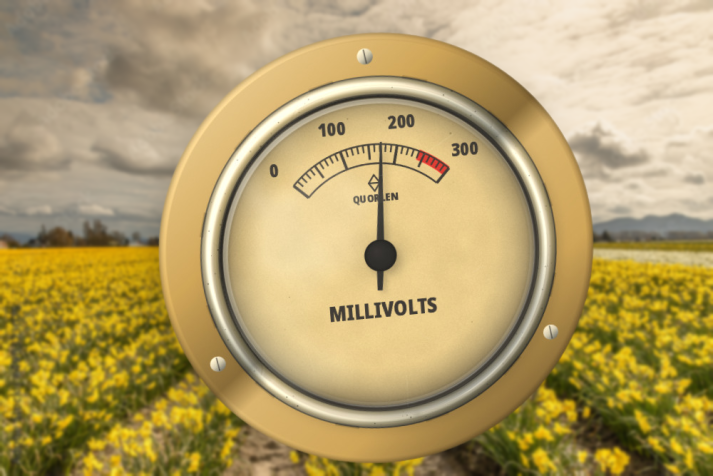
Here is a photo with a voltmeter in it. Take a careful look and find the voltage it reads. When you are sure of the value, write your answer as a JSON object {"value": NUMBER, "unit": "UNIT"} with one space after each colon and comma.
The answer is {"value": 170, "unit": "mV"}
